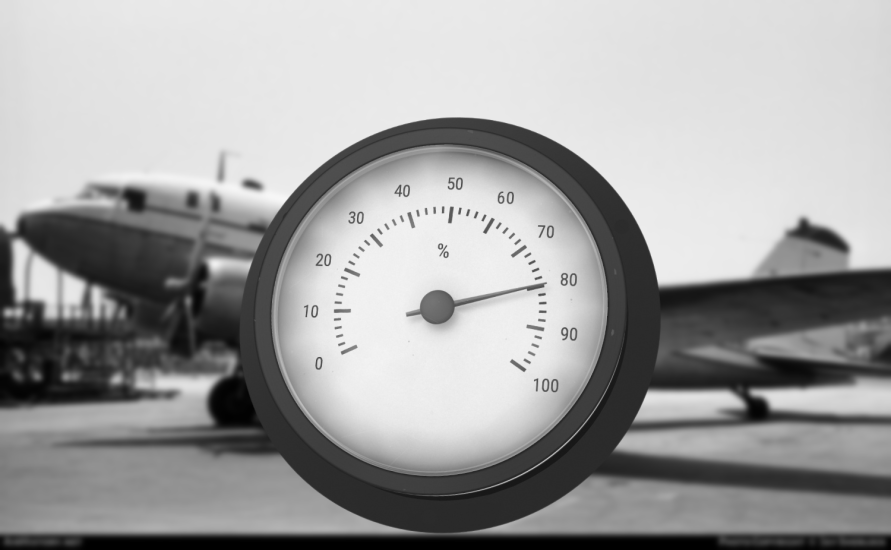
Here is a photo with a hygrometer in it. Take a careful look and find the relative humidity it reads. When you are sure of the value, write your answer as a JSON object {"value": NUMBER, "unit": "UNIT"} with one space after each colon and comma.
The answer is {"value": 80, "unit": "%"}
